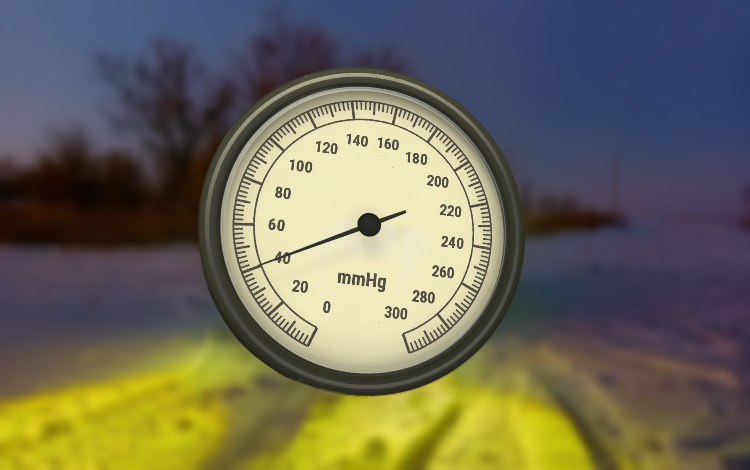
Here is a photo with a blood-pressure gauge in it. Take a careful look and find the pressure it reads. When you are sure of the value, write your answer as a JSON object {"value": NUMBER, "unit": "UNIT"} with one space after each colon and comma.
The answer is {"value": 40, "unit": "mmHg"}
